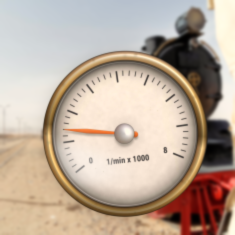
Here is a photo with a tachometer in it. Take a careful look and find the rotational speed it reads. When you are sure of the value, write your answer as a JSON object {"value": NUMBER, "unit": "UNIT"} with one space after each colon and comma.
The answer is {"value": 1400, "unit": "rpm"}
